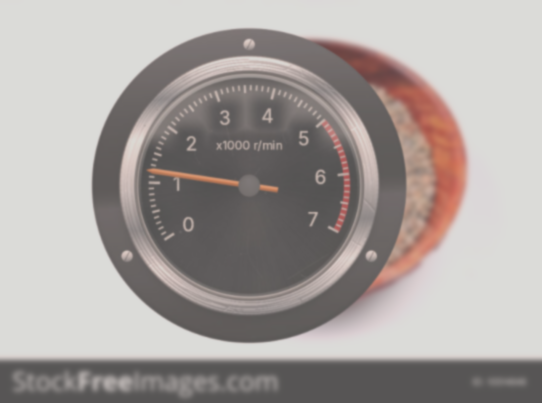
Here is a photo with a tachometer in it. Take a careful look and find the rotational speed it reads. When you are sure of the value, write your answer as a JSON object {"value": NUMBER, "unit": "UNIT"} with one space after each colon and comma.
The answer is {"value": 1200, "unit": "rpm"}
